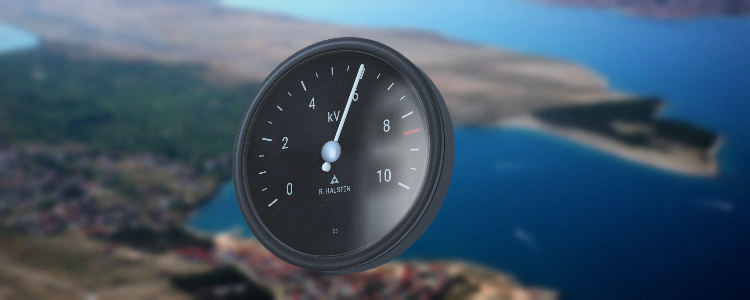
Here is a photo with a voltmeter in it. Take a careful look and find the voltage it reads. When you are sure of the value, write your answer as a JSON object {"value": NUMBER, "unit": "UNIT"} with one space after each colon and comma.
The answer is {"value": 6, "unit": "kV"}
